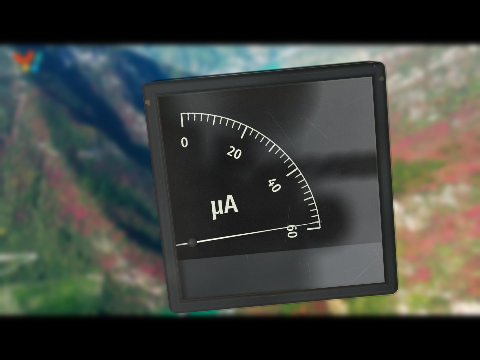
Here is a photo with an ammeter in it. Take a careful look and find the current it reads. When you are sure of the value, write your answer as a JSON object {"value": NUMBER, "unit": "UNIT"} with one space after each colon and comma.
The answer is {"value": 58, "unit": "µA"}
